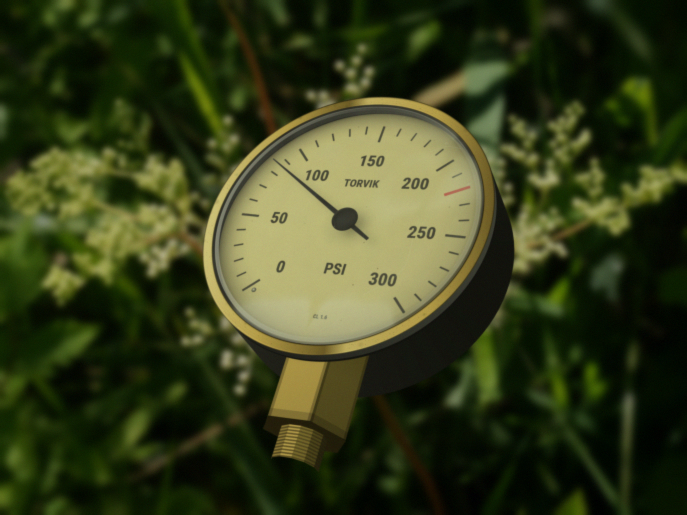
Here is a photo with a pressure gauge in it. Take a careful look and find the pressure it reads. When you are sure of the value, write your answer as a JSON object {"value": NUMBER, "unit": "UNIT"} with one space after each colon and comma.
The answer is {"value": 85, "unit": "psi"}
